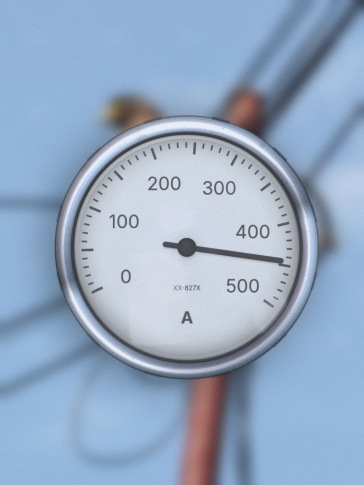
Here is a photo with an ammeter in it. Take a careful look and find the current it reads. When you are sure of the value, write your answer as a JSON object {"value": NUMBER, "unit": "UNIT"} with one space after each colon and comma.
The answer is {"value": 445, "unit": "A"}
